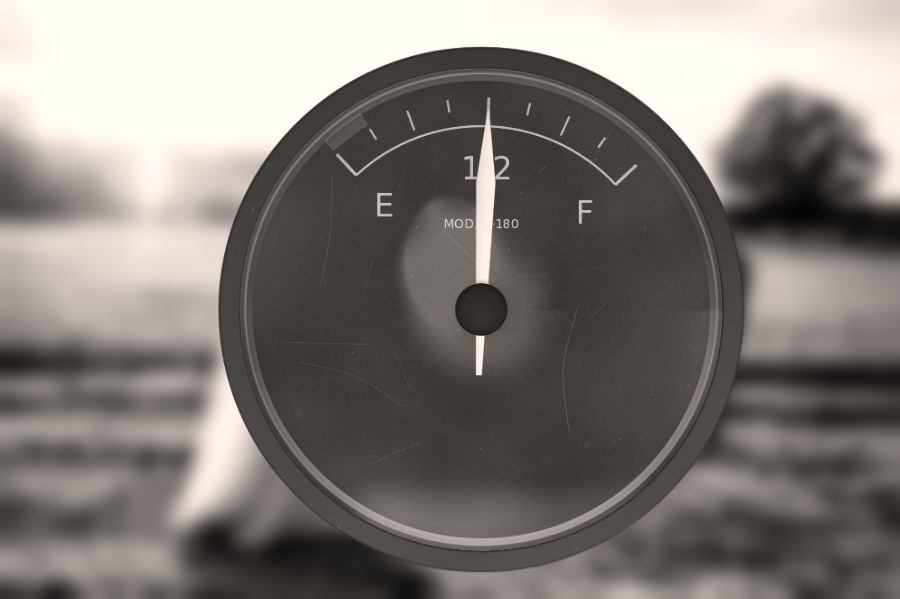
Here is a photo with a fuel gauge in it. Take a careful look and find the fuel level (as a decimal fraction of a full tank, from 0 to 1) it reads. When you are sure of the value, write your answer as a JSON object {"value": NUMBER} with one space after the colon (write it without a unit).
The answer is {"value": 0.5}
